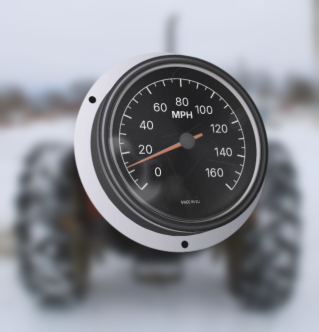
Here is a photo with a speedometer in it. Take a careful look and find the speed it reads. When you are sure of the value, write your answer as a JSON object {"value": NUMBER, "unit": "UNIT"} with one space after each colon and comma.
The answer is {"value": 12.5, "unit": "mph"}
